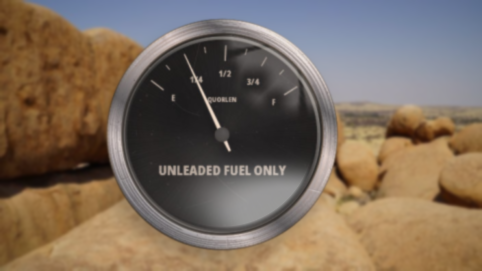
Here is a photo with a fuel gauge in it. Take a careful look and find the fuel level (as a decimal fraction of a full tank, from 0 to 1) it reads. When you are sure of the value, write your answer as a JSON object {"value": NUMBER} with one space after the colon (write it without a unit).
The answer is {"value": 0.25}
